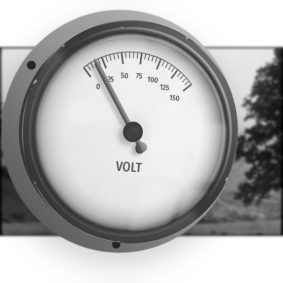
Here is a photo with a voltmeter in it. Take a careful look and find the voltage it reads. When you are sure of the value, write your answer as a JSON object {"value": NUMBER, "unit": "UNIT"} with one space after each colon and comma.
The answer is {"value": 15, "unit": "V"}
